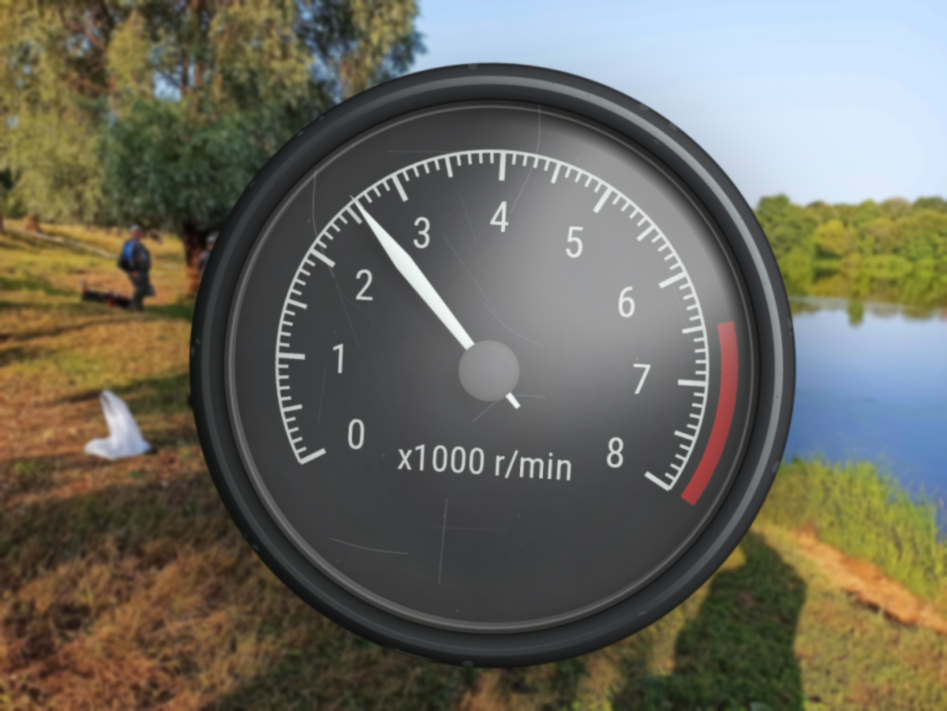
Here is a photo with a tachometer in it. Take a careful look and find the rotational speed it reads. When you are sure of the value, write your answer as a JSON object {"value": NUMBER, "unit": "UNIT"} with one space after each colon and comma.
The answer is {"value": 2600, "unit": "rpm"}
